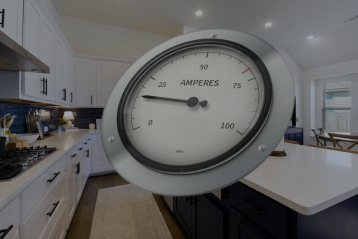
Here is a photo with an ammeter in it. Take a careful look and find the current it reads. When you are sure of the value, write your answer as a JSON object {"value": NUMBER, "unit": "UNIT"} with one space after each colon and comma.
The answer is {"value": 15, "unit": "A"}
